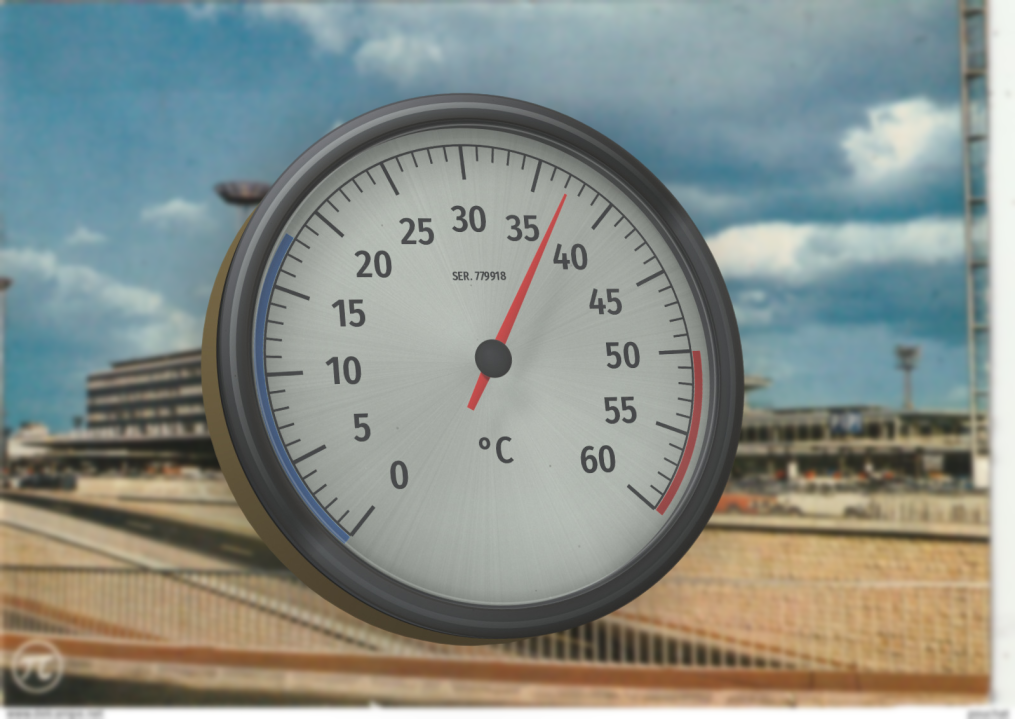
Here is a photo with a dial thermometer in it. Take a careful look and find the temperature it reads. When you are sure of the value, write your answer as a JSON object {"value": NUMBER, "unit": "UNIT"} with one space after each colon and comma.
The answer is {"value": 37, "unit": "°C"}
